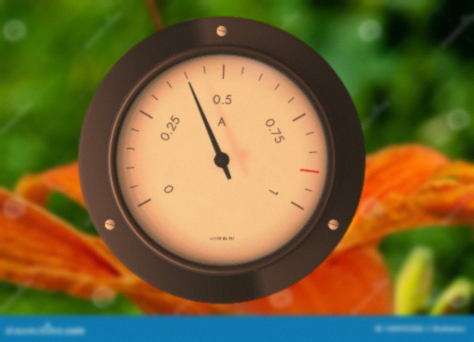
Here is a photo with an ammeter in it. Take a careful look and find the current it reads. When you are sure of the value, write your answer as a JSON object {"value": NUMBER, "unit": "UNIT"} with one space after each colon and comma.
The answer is {"value": 0.4, "unit": "A"}
